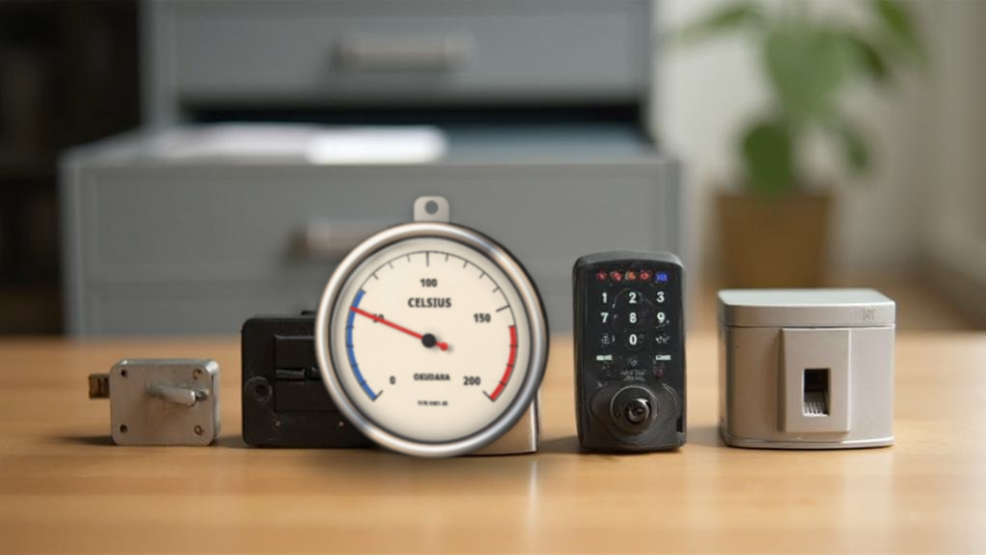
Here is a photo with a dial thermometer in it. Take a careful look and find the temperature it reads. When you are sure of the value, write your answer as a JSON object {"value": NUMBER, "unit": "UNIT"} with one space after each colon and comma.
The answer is {"value": 50, "unit": "°C"}
